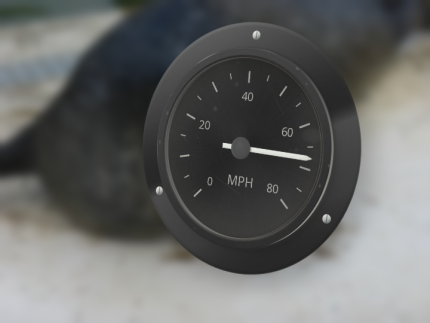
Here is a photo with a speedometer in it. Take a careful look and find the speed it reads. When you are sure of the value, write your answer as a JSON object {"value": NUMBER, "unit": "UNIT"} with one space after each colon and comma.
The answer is {"value": 67.5, "unit": "mph"}
